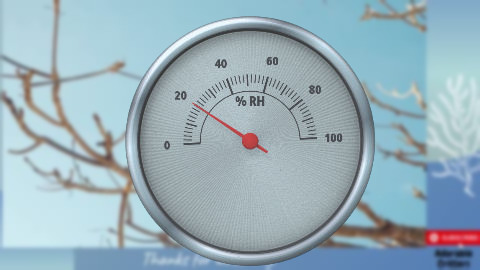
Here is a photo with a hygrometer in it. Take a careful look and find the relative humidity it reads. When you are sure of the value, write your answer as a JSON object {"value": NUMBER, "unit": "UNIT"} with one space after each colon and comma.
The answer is {"value": 20, "unit": "%"}
